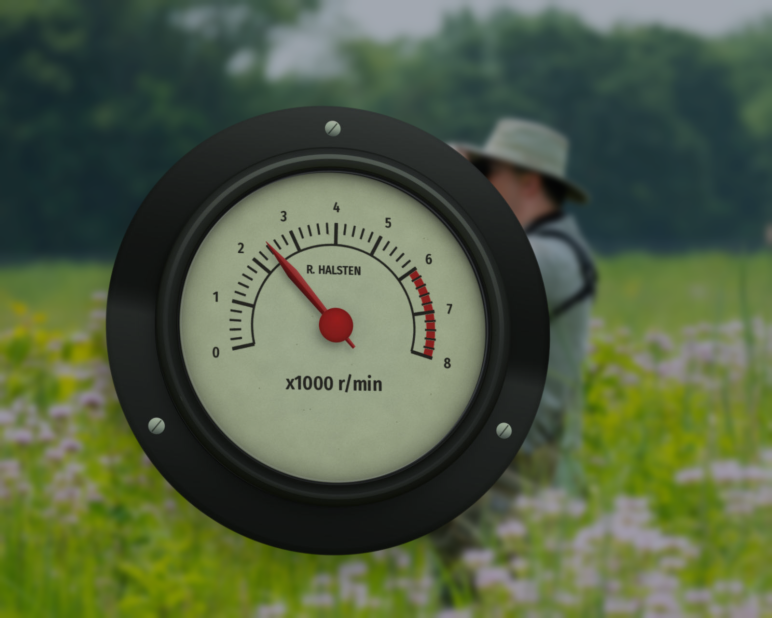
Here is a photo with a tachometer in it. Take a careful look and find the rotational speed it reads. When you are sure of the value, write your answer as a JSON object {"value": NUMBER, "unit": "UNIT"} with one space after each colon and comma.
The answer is {"value": 2400, "unit": "rpm"}
